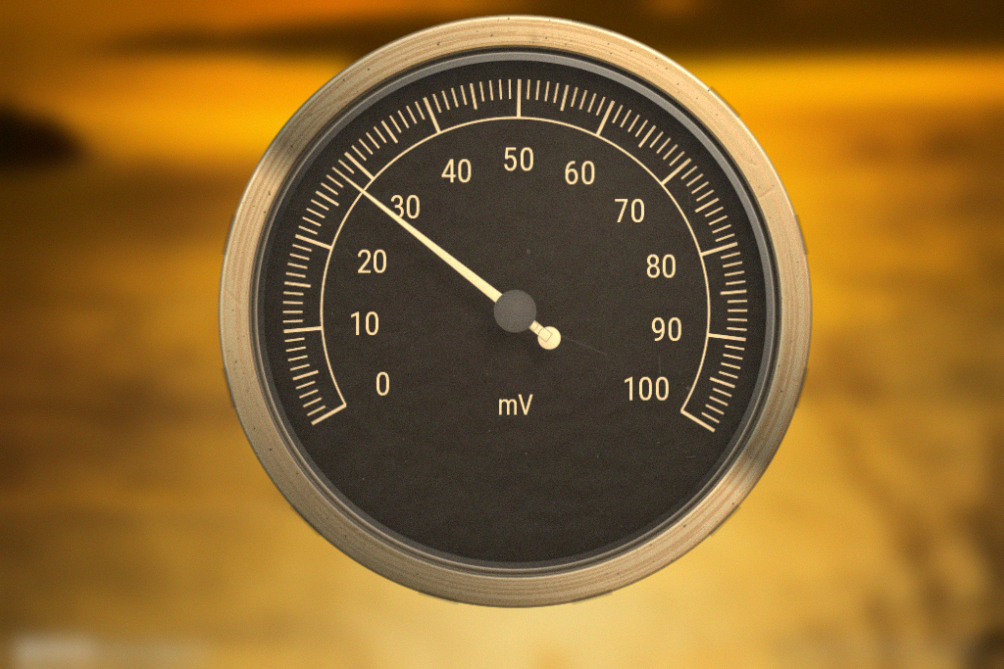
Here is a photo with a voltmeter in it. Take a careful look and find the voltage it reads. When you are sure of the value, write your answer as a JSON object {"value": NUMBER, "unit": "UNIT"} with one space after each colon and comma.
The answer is {"value": 28, "unit": "mV"}
